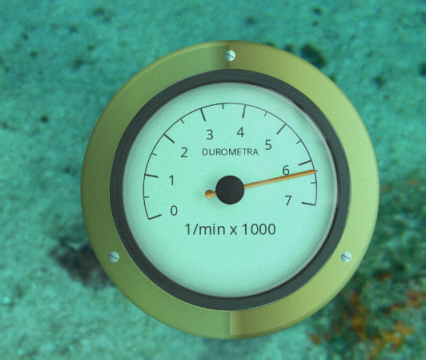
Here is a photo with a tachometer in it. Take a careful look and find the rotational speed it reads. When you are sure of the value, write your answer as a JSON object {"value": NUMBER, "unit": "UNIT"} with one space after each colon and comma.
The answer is {"value": 6250, "unit": "rpm"}
